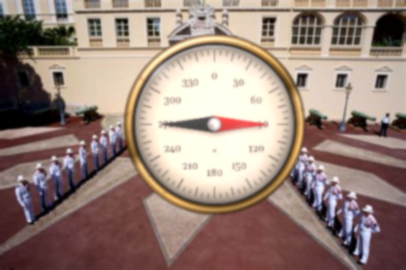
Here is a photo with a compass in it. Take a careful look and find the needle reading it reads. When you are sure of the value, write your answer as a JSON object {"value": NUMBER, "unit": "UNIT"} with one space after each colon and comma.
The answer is {"value": 90, "unit": "°"}
